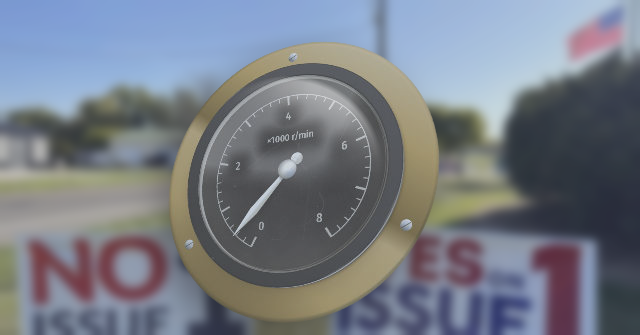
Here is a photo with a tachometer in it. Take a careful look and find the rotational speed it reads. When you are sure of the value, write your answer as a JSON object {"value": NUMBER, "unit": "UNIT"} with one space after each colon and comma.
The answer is {"value": 400, "unit": "rpm"}
